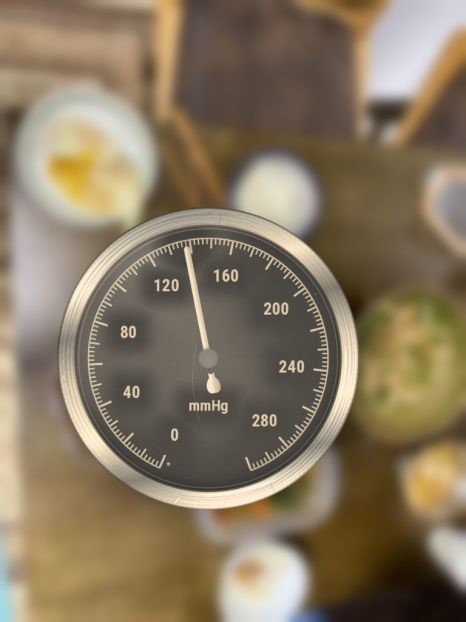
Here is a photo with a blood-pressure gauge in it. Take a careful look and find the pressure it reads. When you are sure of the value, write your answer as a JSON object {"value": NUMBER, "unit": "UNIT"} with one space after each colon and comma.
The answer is {"value": 138, "unit": "mmHg"}
